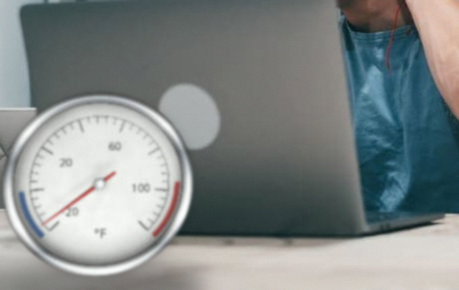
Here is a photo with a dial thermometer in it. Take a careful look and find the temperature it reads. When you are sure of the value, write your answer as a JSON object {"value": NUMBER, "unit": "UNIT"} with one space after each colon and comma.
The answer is {"value": -16, "unit": "°F"}
